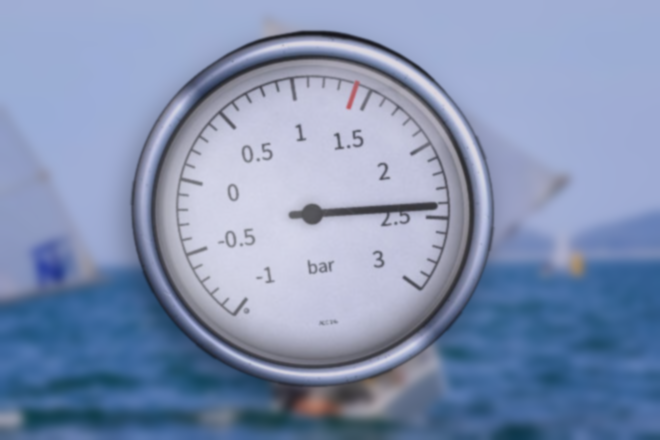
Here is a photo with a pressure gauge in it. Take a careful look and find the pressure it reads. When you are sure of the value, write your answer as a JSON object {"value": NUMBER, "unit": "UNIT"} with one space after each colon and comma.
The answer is {"value": 2.4, "unit": "bar"}
